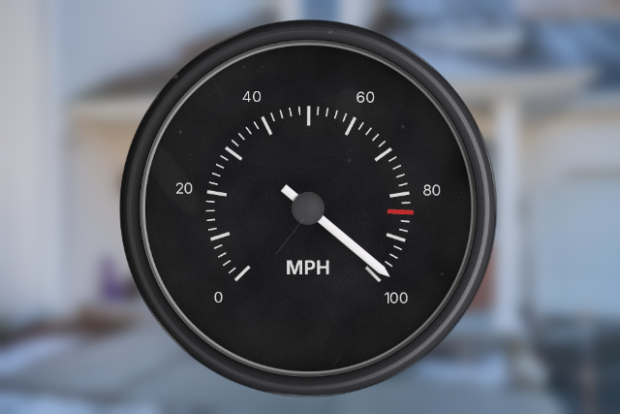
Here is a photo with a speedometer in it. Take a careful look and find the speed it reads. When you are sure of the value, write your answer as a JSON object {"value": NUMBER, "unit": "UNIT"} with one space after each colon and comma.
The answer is {"value": 98, "unit": "mph"}
